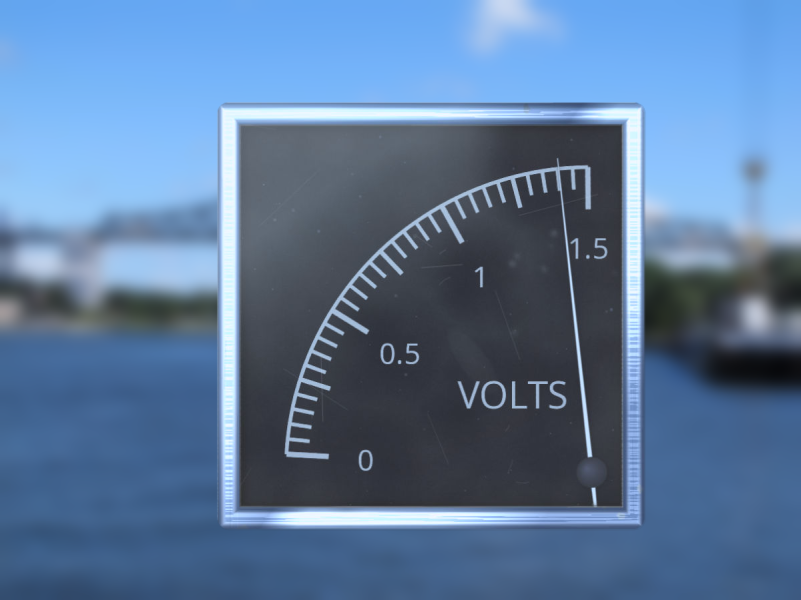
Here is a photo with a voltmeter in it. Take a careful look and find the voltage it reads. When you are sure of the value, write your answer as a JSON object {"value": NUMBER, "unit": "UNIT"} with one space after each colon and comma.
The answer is {"value": 1.4, "unit": "V"}
